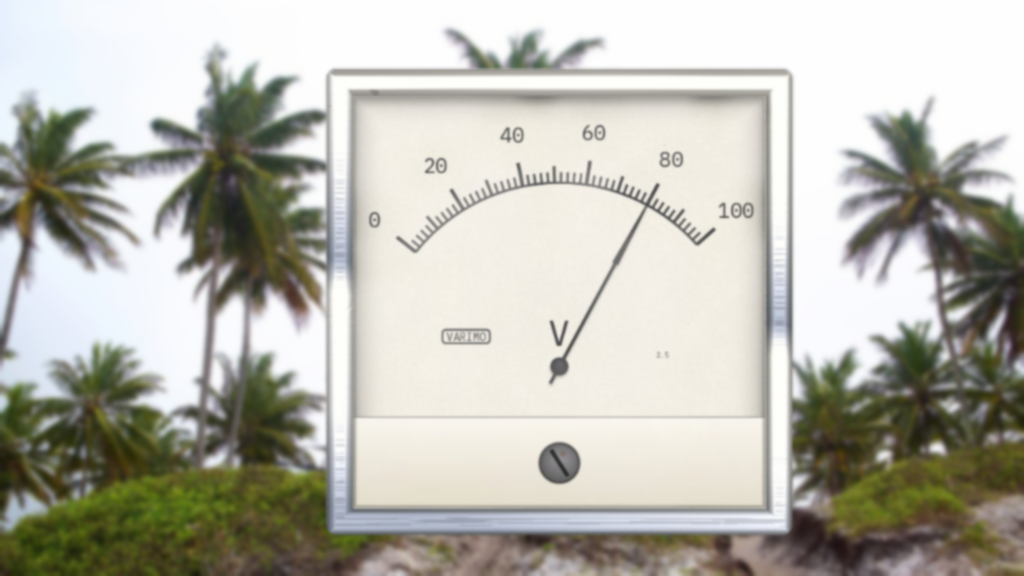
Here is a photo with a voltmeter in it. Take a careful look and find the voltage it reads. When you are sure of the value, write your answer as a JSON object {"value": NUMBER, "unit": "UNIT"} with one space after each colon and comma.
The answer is {"value": 80, "unit": "V"}
